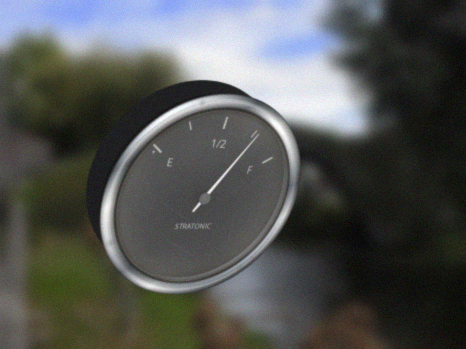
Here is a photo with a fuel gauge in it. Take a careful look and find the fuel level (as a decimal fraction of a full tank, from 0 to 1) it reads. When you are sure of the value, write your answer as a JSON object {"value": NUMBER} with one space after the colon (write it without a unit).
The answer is {"value": 0.75}
